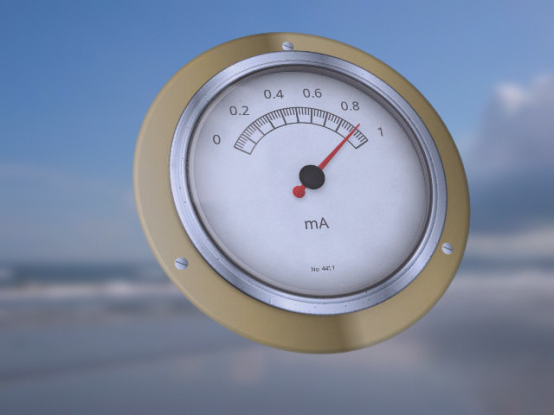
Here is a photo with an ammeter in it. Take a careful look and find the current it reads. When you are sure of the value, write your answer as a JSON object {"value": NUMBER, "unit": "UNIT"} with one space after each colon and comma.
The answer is {"value": 0.9, "unit": "mA"}
